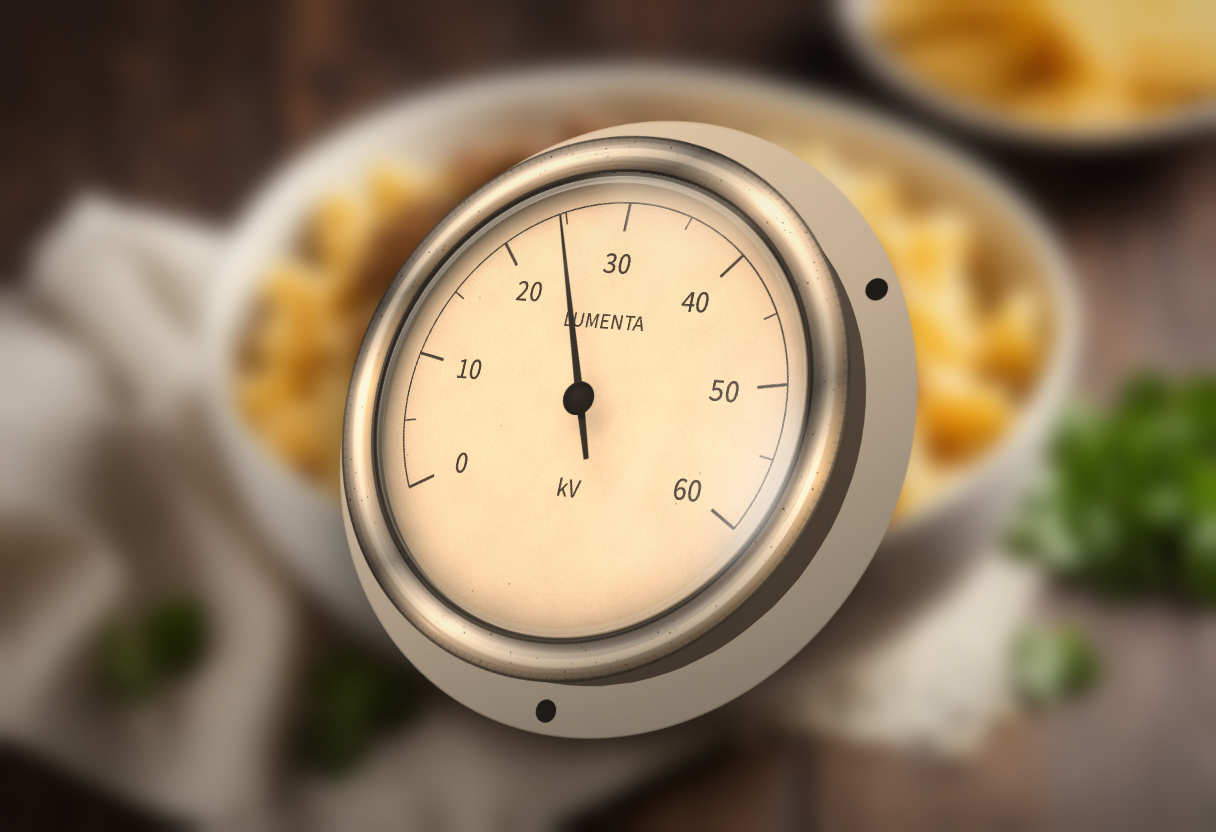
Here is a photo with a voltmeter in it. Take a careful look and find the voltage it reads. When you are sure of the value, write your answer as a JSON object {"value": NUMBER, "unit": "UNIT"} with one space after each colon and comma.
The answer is {"value": 25, "unit": "kV"}
